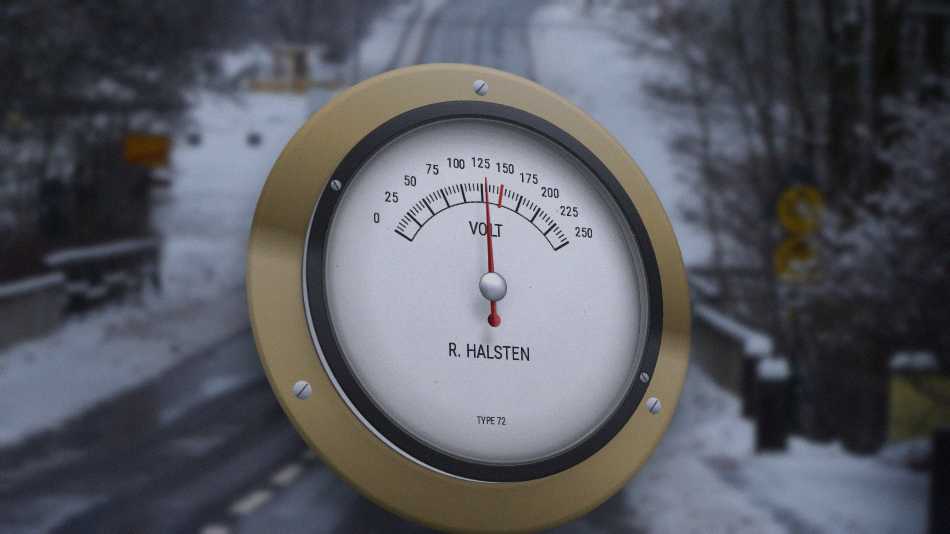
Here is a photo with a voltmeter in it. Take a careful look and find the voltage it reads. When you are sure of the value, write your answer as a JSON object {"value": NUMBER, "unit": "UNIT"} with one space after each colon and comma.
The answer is {"value": 125, "unit": "V"}
